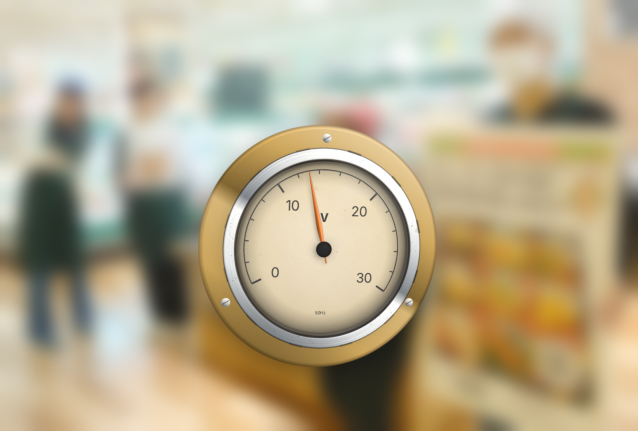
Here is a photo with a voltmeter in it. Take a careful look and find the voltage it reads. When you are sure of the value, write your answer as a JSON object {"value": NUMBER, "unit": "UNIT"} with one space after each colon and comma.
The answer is {"value": 13, "unit": "V"}
